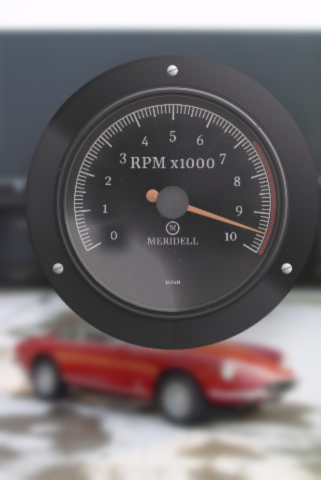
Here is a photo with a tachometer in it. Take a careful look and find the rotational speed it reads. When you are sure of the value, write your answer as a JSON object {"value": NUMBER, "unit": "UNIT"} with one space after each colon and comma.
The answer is {"value": 9500, "unit": "rpm"}
